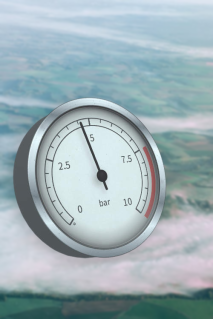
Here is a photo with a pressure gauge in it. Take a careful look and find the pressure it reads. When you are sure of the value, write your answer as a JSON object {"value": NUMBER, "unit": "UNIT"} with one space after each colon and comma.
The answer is {"value": 4.5, "unit": "bar"}
